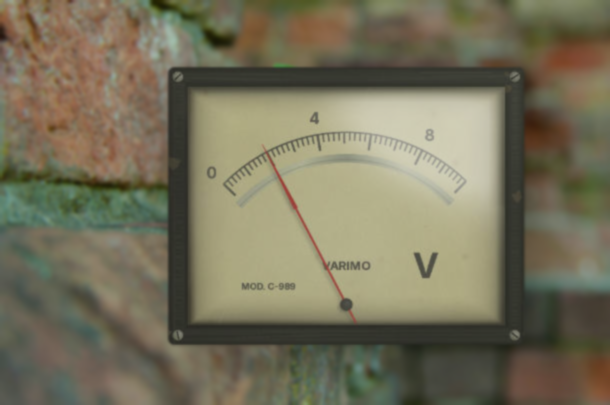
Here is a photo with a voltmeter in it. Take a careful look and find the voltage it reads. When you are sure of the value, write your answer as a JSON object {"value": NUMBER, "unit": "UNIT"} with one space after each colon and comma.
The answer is {"value": 2, "unit": "V"}
